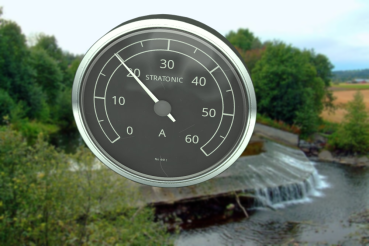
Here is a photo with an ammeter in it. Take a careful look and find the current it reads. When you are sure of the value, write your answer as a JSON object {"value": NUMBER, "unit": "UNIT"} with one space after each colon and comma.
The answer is {"value": 20, "unit": "A"}
